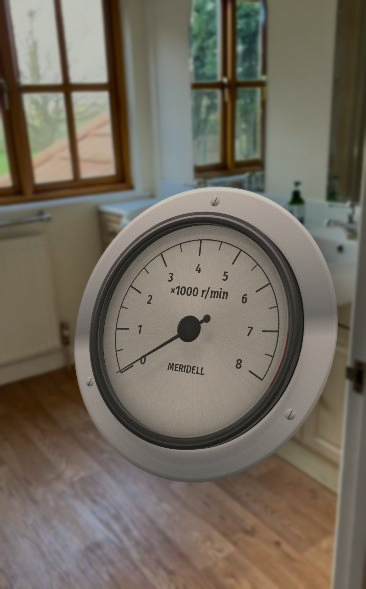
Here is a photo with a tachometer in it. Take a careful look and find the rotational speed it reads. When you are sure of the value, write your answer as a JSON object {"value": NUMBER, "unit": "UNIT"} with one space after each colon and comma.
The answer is {"value": 0, "unit": "rpm"}
